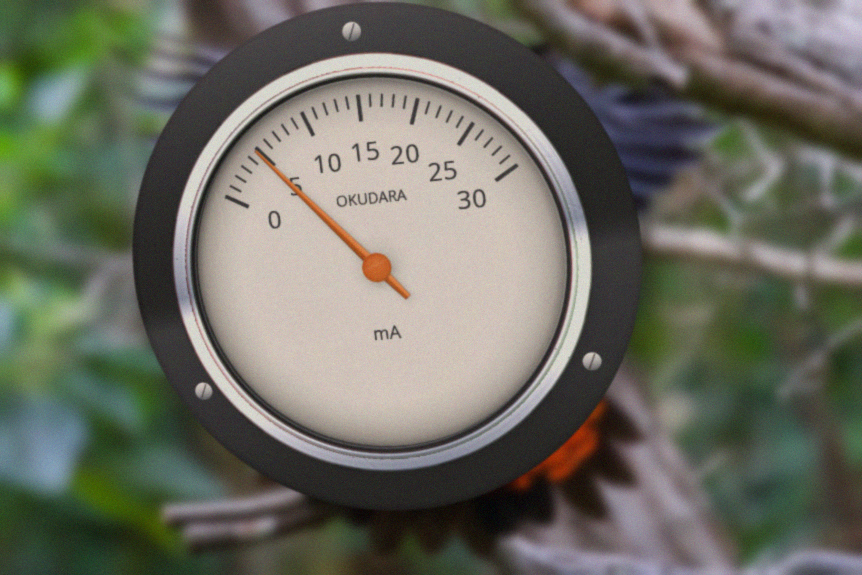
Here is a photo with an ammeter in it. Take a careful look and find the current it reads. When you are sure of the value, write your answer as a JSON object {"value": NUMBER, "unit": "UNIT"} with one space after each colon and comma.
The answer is {"value": 5, "unit": "mA"}
